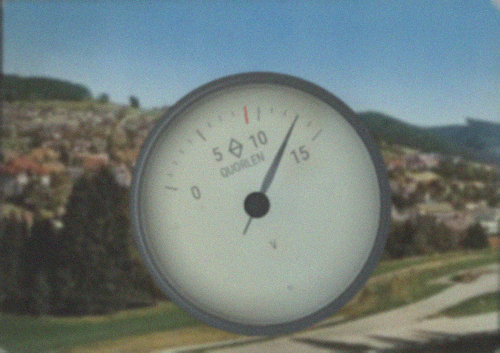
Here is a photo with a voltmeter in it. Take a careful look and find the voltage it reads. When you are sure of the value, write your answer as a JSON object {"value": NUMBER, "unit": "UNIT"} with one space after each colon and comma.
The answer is {"value": 13, "unit": "V"}
